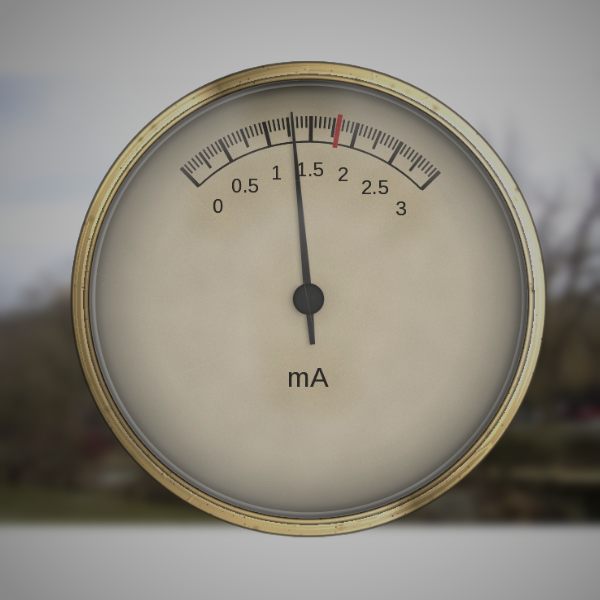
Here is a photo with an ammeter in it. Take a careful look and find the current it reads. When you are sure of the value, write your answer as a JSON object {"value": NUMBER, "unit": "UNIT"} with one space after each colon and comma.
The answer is {"value": 1.3, "unit": "mA"}
